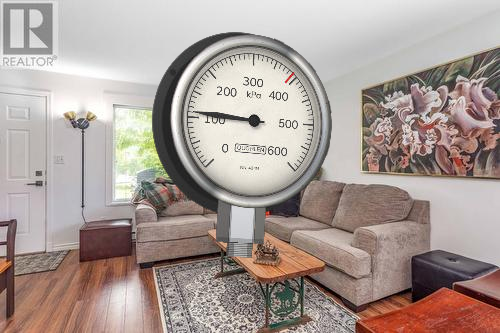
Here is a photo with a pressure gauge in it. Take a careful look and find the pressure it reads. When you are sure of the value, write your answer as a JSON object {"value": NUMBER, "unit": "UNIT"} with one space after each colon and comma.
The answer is {"value": 110, "unit": "kPa"}
